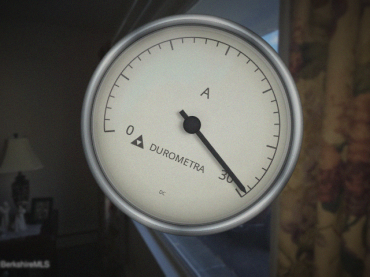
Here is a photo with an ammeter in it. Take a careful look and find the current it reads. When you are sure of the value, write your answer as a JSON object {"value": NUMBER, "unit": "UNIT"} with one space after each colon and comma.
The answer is {"value": 29.5, "unit": "A"}
